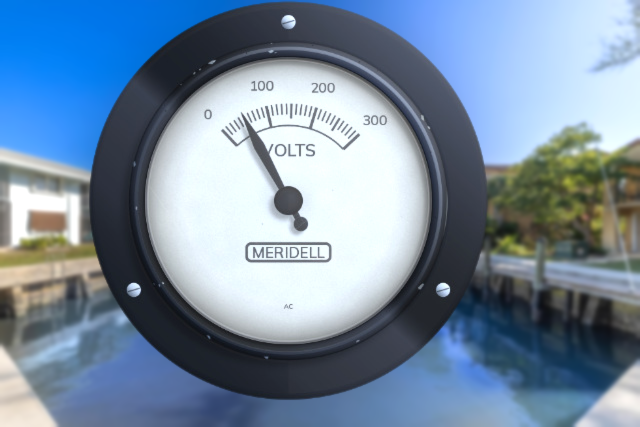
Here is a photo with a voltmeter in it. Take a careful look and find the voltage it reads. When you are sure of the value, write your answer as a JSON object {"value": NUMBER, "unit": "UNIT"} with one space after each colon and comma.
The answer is {"value": 50, "unit": "V"}
